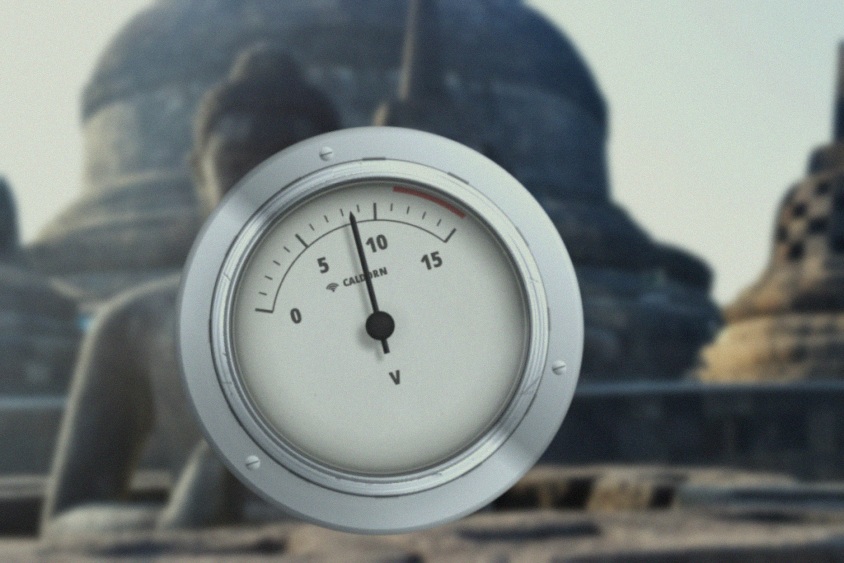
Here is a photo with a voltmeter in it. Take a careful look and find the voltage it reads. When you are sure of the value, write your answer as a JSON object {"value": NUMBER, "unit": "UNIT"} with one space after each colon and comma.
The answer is {"value": 8.5, "unit": "V"}
